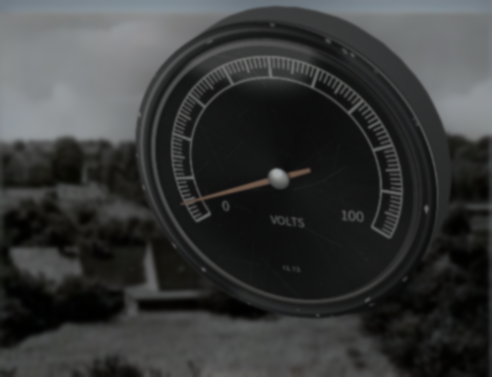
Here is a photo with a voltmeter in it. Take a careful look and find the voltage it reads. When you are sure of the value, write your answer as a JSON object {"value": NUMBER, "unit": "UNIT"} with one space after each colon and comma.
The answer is {"value": 5, "unit": "V"}
